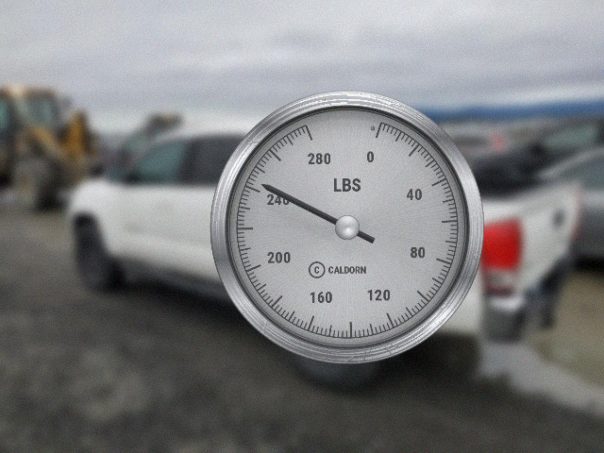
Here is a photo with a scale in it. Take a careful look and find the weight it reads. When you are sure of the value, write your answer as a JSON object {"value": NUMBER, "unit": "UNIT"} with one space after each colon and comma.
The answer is {"value": 244, "unit": "lb"}
